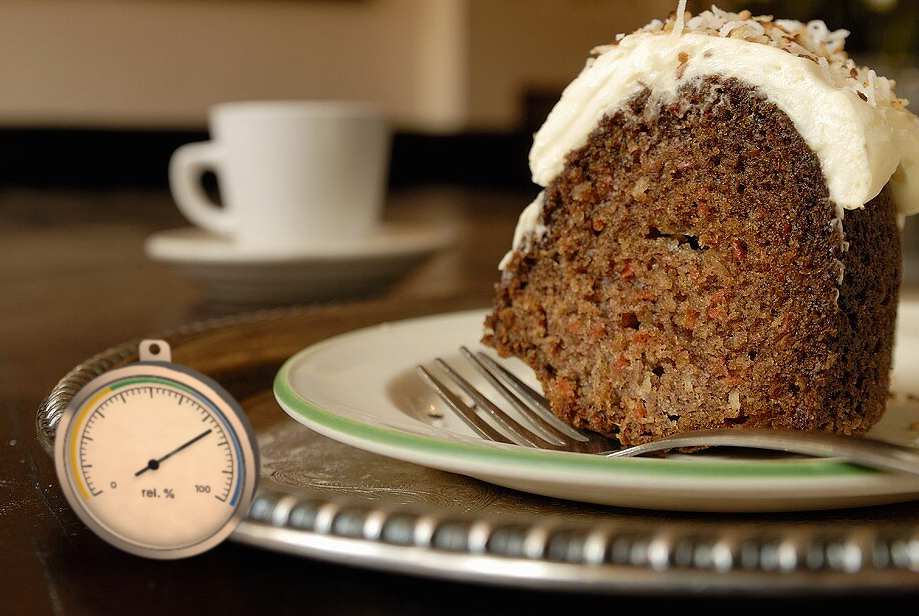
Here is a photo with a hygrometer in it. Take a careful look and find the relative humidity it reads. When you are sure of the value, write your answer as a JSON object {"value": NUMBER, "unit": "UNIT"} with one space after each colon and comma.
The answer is {"value": 74, "unit": "%"}
